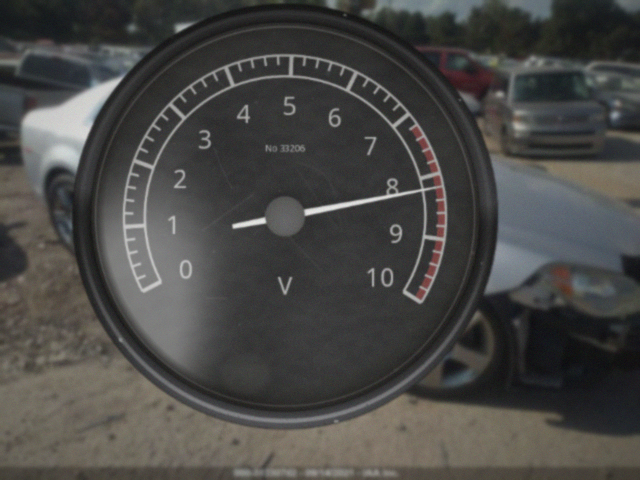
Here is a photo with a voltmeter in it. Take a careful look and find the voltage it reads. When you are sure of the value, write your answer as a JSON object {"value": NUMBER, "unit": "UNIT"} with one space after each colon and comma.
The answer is {"value": 8.2, "unit": "V"}
